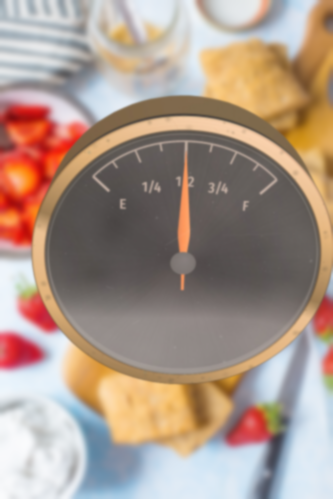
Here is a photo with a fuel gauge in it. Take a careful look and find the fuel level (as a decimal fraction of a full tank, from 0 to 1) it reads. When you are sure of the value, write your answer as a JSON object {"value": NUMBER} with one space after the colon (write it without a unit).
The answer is {"value": 0.5}
